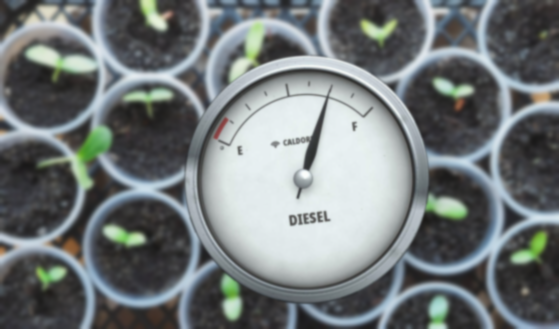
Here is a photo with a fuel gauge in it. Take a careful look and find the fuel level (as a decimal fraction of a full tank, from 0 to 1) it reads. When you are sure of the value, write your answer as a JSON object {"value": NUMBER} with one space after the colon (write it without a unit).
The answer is {"value": 0.75}
